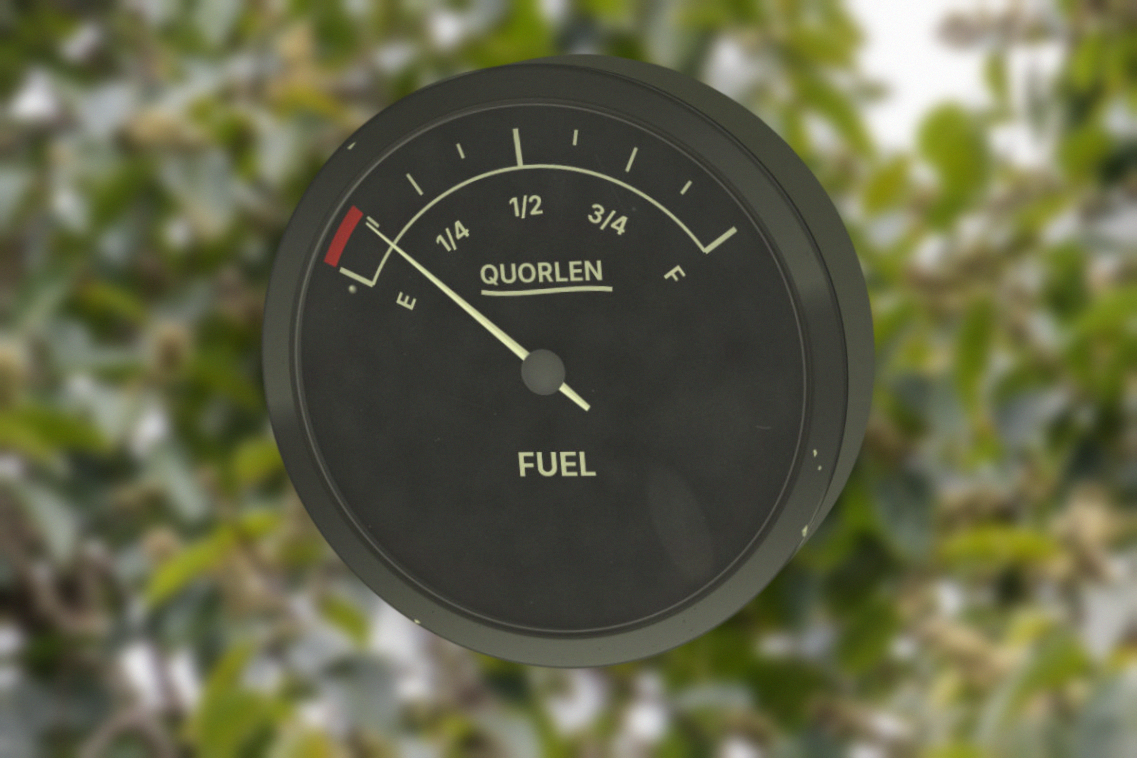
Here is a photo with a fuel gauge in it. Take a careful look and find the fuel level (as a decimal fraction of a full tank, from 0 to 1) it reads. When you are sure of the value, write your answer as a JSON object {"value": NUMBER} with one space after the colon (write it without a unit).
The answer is {"value": 0.125}
